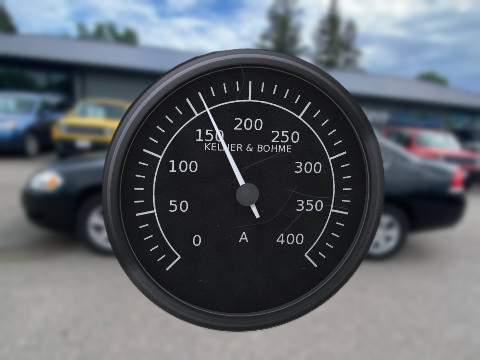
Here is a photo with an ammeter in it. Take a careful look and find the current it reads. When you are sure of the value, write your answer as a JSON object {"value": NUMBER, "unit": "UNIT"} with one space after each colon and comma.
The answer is {"value": 160, "unit": "A"}
